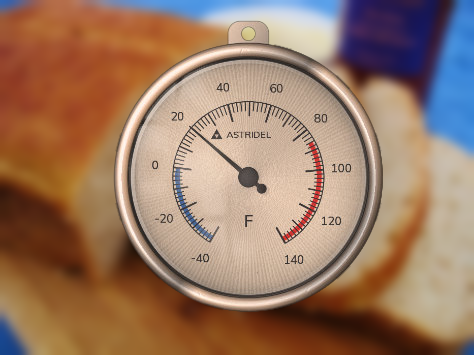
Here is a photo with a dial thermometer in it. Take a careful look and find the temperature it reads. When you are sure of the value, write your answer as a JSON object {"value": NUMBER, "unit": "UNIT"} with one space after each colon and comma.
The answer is {"value": 20, "unit": "°F"}
